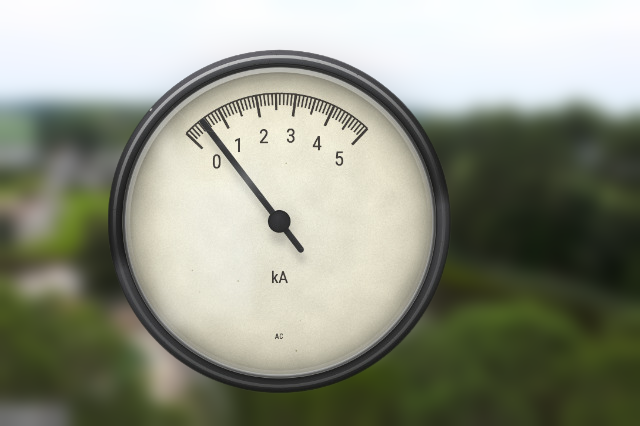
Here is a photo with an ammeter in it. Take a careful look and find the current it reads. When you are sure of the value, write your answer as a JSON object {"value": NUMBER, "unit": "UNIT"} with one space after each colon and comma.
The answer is {"value": 0.5, "unit": "kA"}
